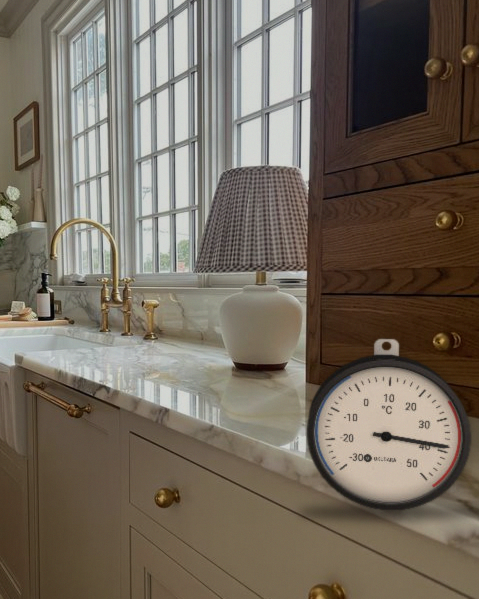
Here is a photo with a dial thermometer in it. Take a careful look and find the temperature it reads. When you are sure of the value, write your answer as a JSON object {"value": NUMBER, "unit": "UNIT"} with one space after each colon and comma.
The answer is {"value": 38, "unit": "°C"}
